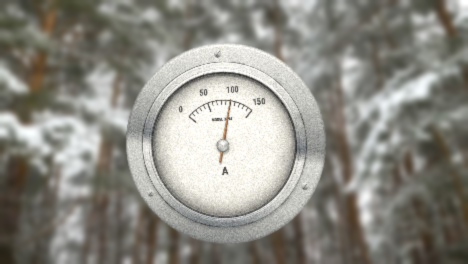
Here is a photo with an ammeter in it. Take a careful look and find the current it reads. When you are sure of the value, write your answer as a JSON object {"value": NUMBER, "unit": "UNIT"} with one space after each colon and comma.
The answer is {"value": 100, "unit": "A"}
